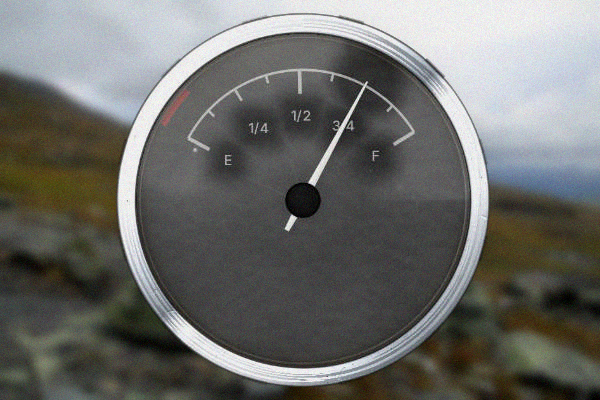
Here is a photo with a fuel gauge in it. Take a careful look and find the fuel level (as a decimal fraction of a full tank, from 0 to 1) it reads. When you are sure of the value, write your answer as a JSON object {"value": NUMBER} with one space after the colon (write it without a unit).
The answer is {"value": 0.75}
